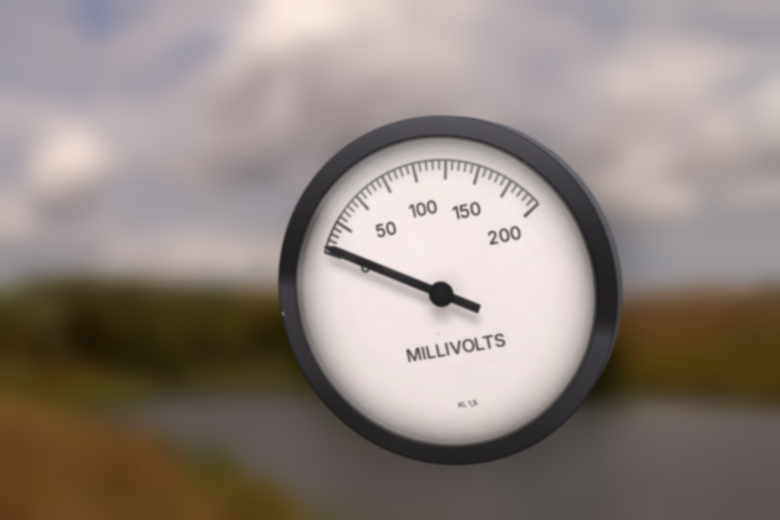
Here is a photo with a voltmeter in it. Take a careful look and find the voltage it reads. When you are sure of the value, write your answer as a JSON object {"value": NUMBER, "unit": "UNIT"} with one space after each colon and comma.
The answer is {"value": 5, "unit": "mV"}
